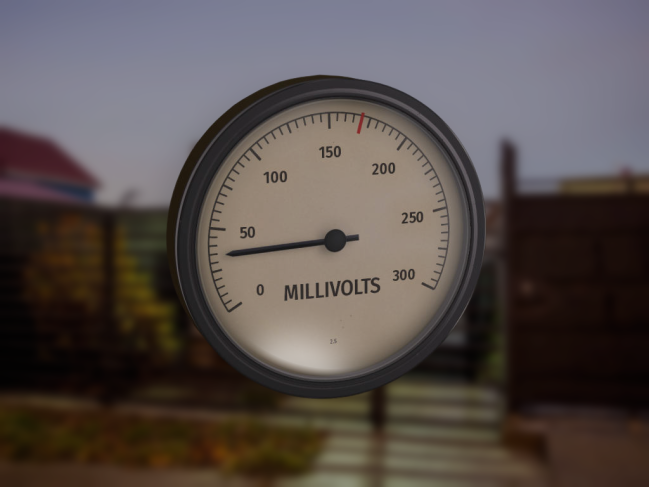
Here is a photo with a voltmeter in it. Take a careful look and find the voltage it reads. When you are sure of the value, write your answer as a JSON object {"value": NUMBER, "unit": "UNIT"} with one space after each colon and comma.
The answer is {"value": 35, "unit": "mV"}
